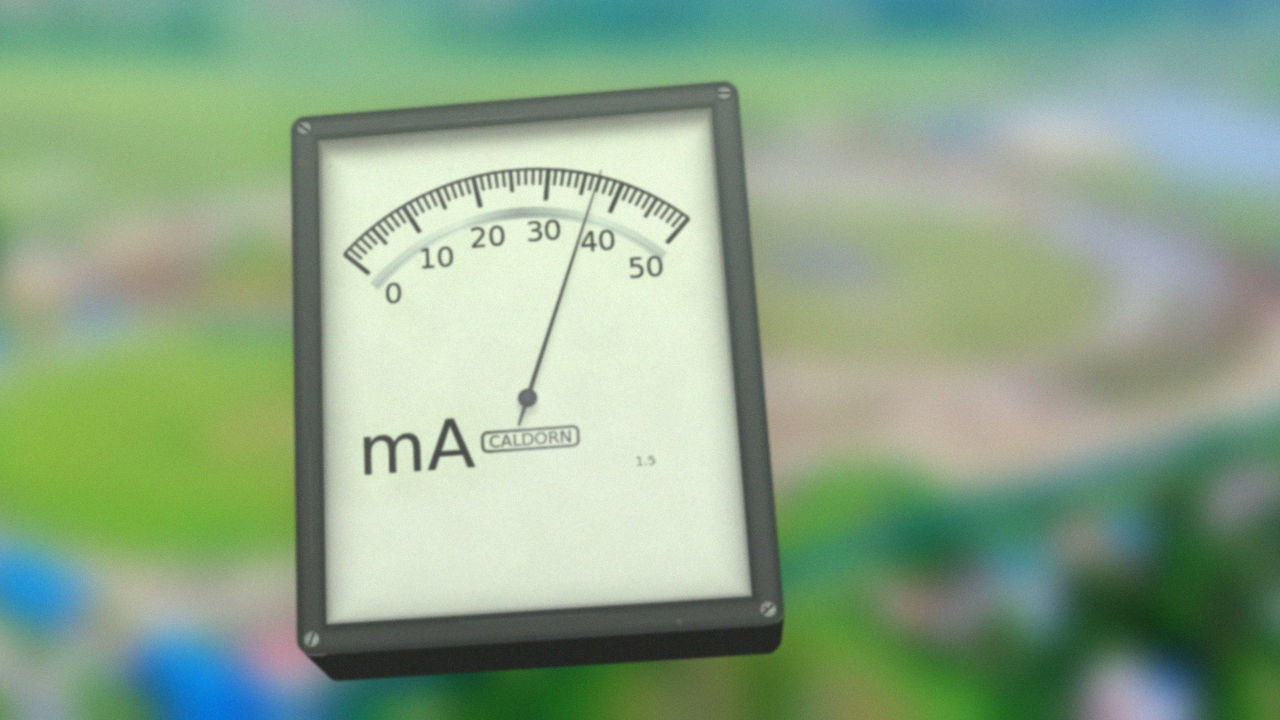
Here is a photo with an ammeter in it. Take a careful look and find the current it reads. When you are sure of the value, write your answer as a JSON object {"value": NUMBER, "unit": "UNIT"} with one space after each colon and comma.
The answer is {"value": 37, "unit": "mA"}
